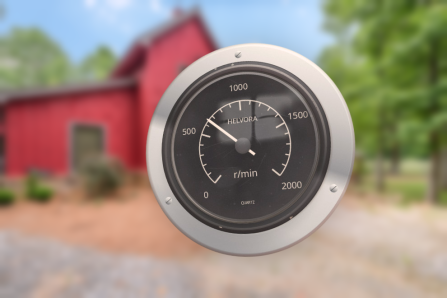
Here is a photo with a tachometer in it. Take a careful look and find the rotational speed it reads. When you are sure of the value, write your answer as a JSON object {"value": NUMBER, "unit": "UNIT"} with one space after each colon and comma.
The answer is {"value": 650, "unit": "rpm"}
